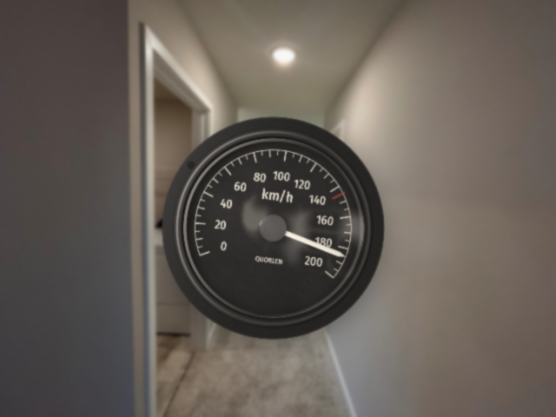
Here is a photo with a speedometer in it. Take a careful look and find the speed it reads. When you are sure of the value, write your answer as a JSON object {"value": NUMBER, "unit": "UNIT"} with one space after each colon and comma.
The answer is {"value": 185, "unit": "km/h"}
